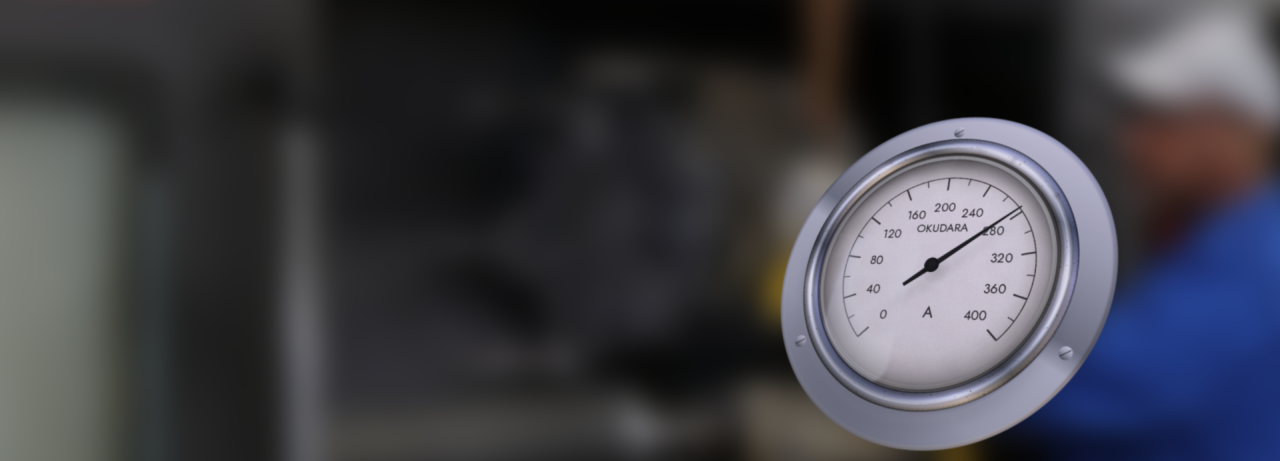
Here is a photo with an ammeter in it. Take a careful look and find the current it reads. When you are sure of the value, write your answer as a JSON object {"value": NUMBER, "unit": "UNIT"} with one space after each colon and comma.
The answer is {"value": 280, "unit": "A"}
